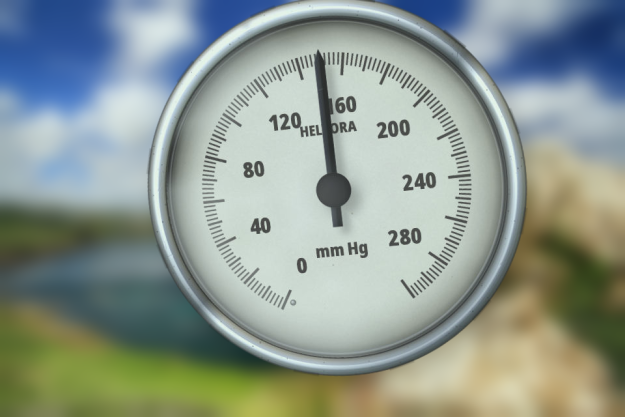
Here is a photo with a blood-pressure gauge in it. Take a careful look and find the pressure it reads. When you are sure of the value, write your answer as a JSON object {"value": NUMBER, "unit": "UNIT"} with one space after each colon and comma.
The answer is {"value": 150, "unit": "mmHg"}
